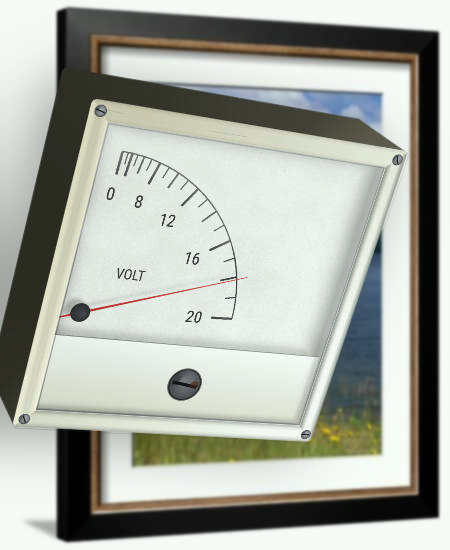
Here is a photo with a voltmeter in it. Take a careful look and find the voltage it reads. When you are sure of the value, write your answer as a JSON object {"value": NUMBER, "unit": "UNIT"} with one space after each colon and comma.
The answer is {"value": 18, "unit": "V"}
